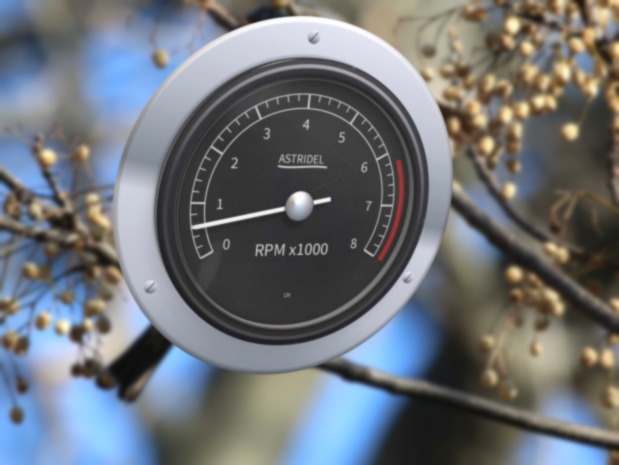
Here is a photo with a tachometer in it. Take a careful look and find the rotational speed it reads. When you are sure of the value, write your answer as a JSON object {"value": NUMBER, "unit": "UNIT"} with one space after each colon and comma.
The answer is {"value": 600, "unit": "rpm"}
